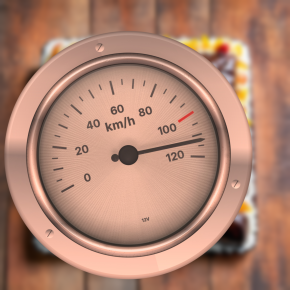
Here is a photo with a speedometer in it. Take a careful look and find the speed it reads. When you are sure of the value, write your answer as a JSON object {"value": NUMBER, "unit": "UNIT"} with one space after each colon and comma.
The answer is {"value": 112.5, "unit": "km/h"}
